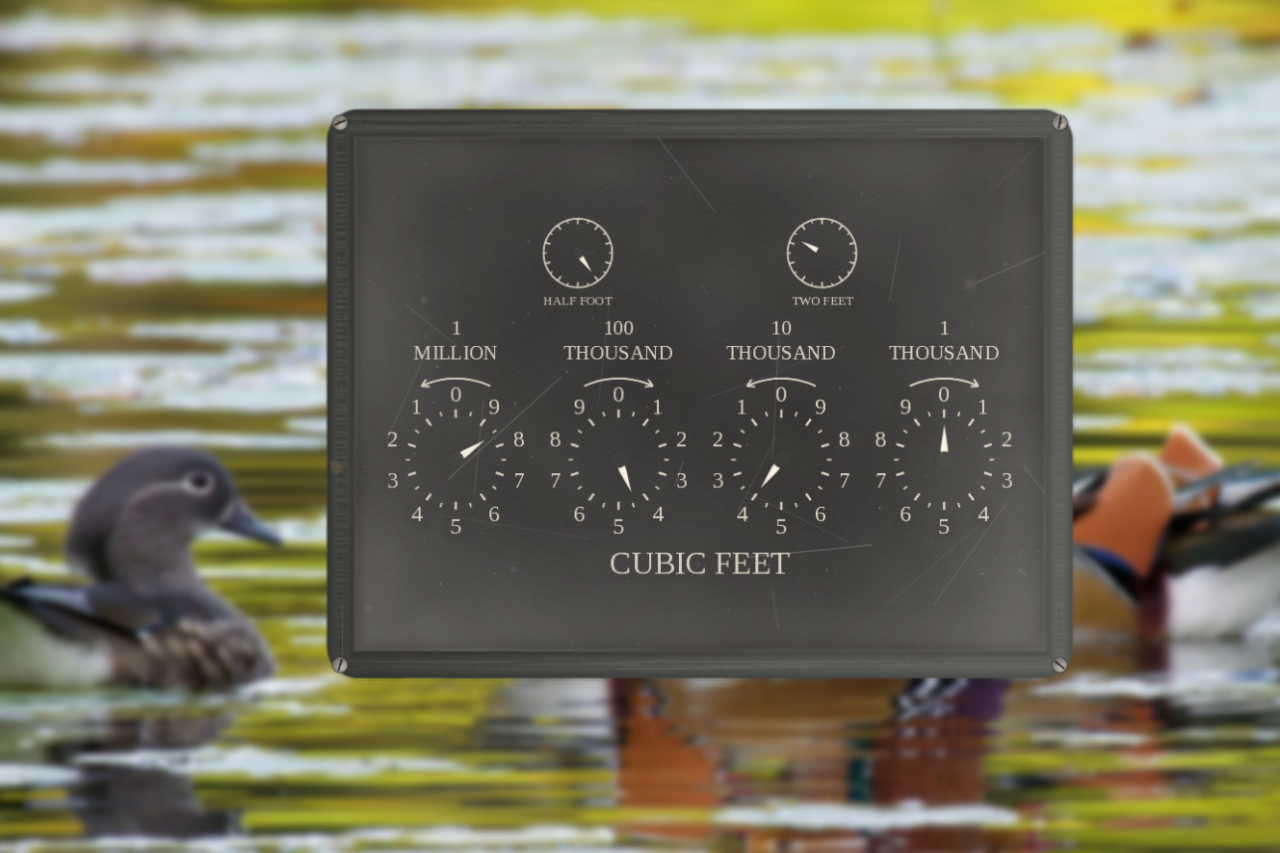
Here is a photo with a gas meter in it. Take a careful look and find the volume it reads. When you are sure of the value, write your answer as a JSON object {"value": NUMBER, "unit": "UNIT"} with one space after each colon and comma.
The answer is {"value": 844000, "unit": "ft³"}
